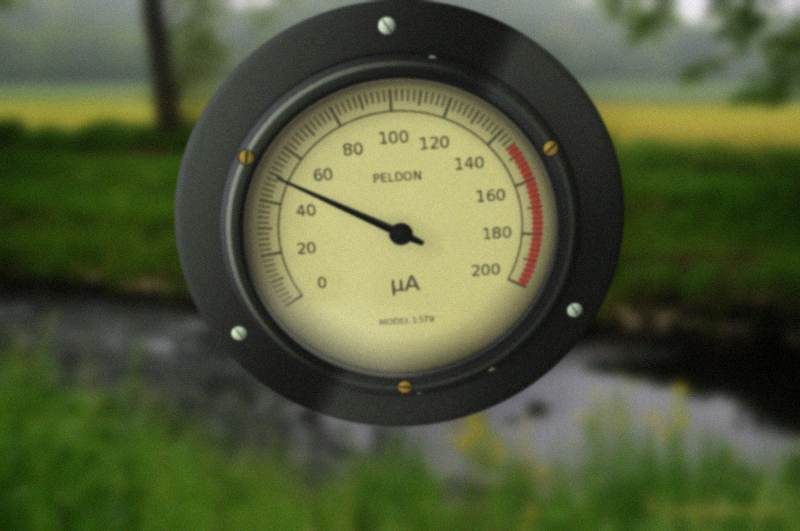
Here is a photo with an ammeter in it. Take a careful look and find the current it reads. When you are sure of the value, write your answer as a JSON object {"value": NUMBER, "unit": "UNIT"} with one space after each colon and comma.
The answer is {"value": 50, "unit": "µA"}
